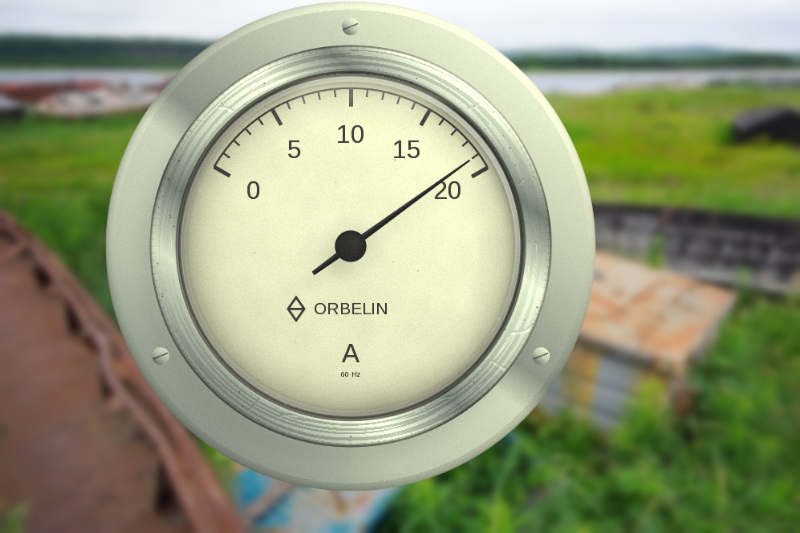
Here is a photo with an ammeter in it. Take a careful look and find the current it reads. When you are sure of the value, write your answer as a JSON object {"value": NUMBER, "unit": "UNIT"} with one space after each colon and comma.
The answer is {"value": 19, "unit": "A"}
